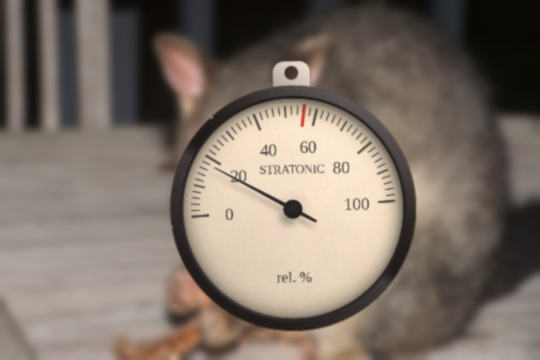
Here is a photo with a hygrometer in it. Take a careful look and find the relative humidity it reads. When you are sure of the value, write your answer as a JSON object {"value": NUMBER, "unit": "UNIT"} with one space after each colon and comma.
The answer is {"value": 18, "unit": "%"}
